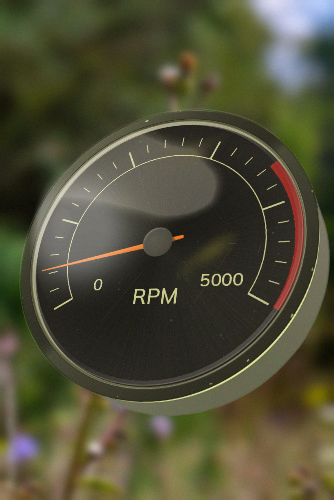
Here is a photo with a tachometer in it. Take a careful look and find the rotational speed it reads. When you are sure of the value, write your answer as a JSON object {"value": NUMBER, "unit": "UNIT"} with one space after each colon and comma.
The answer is {"value": 400, "unit": "rpm"}
